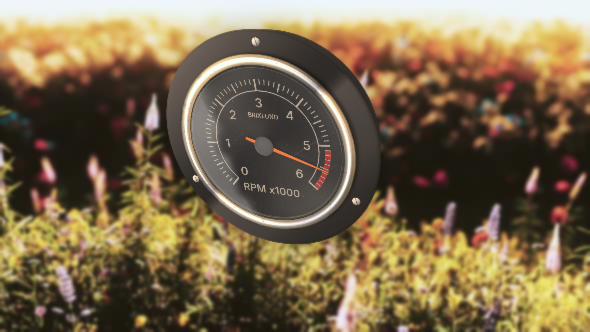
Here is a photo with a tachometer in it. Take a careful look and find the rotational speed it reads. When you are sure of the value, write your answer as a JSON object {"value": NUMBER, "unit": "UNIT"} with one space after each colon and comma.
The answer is {"value": 5500, "unit": "rpm"}
